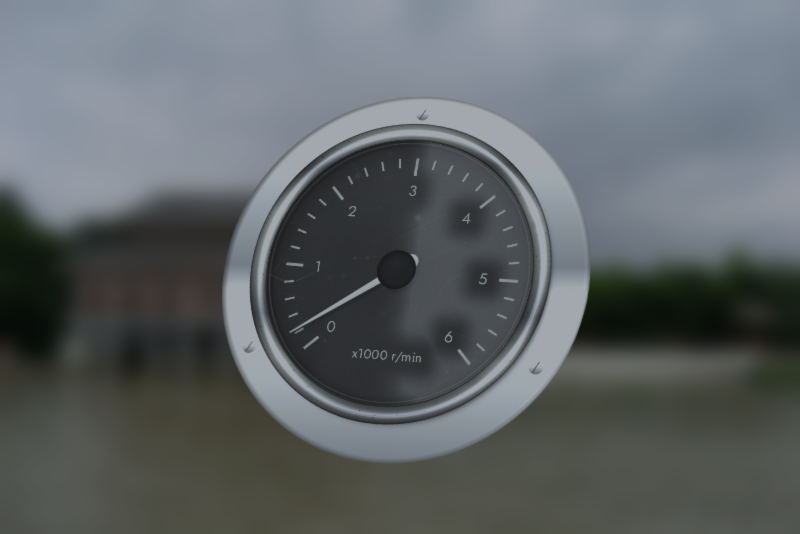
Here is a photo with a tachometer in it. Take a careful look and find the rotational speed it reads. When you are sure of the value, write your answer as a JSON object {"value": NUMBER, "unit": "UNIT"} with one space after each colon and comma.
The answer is {"value": 200, "unit": "rpm"}
